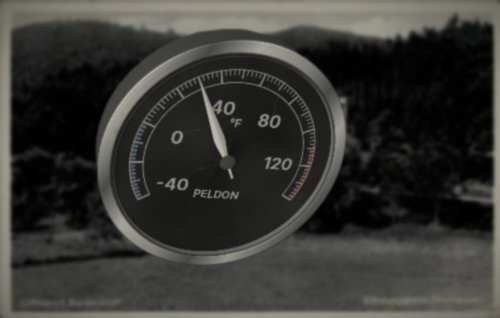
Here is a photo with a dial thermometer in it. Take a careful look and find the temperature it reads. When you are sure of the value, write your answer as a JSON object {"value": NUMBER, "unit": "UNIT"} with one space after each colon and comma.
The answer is {"value": 30, "unit": "°F"}
